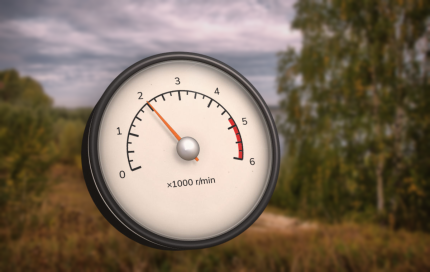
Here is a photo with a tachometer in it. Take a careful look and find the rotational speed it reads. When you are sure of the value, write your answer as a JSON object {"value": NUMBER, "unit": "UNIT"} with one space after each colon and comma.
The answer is {"value": 2000, "unit": "rpm"}
